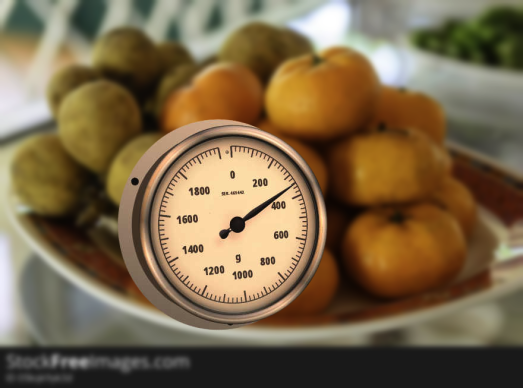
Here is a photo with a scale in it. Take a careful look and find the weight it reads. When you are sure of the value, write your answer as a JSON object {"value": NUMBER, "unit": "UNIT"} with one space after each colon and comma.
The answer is {"value": 340, "unit": "g"}
